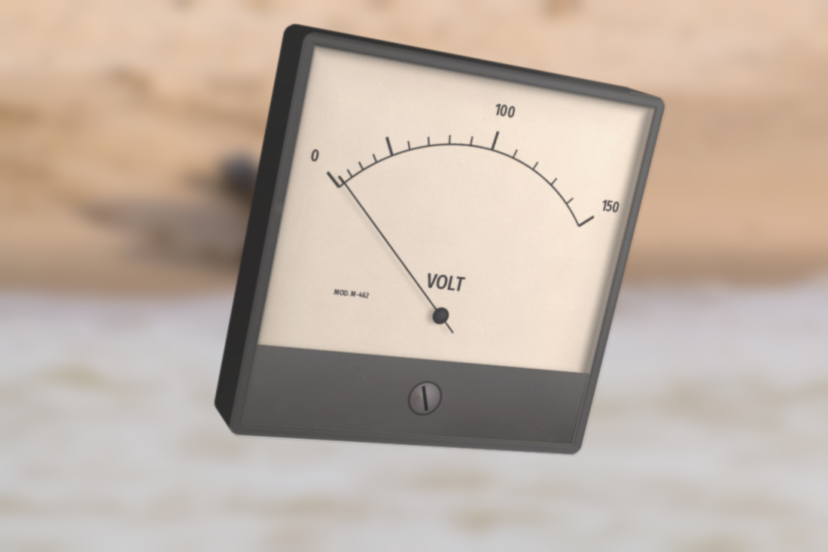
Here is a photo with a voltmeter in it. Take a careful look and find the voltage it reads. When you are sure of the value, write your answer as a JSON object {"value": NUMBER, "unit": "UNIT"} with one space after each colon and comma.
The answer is {"value": 10, "unit": "V"}
